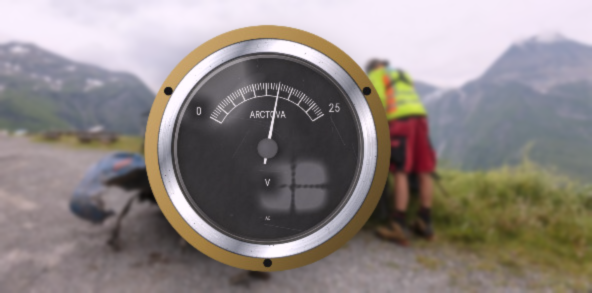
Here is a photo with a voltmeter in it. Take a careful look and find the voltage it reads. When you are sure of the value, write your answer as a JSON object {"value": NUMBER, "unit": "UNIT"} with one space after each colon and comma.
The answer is {"value": 15, "unit": "V"}
